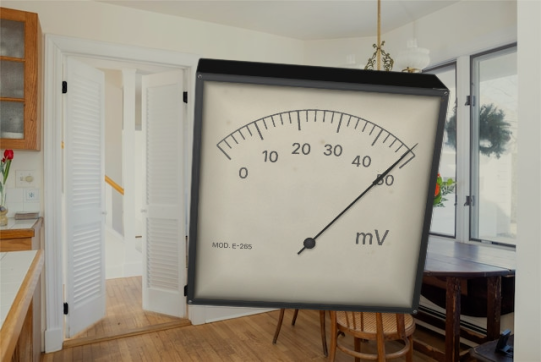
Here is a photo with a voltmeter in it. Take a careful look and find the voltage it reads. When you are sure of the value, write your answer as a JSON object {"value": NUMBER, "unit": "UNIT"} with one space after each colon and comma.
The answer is {"value": 48, "unit": "mV"}
